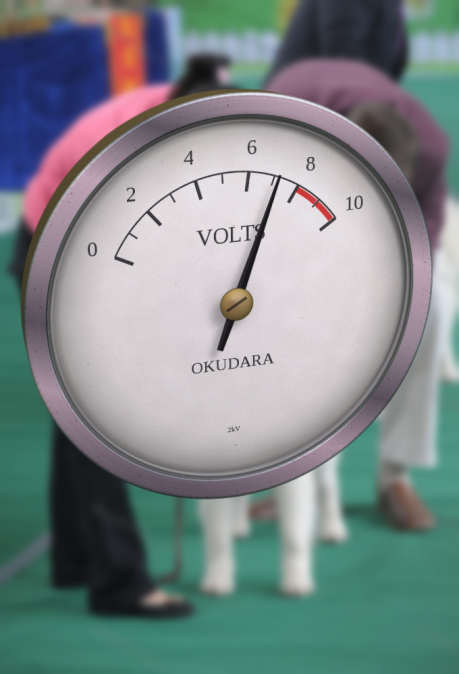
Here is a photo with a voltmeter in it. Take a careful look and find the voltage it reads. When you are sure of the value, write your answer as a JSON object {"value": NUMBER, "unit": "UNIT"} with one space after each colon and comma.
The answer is {"value": 7, "unit": "V"}
